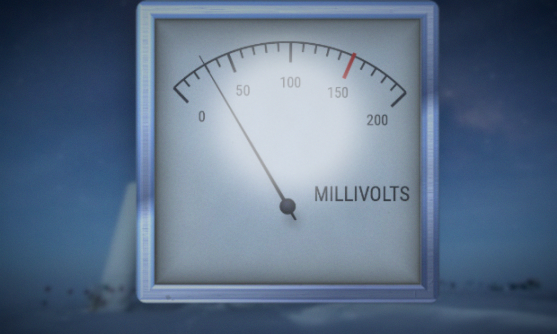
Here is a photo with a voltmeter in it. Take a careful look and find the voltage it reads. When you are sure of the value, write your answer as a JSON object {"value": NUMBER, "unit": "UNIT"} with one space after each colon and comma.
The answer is {"value": 30, "unit": "mV"}
